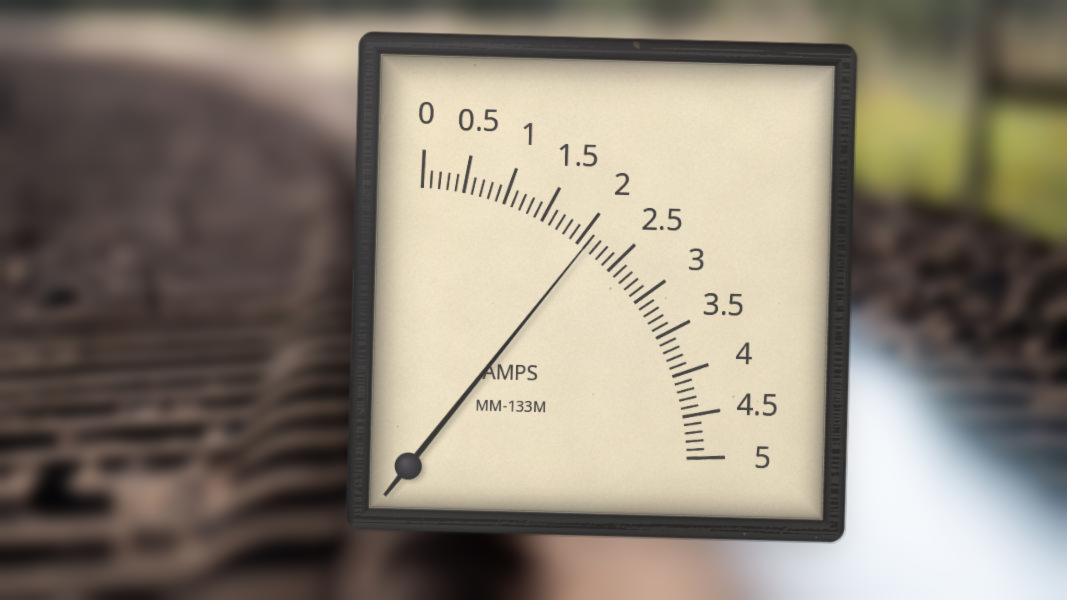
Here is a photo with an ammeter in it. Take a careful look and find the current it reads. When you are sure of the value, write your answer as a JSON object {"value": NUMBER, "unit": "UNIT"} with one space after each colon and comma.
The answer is {"value": 2.1, "unit": "A"}
